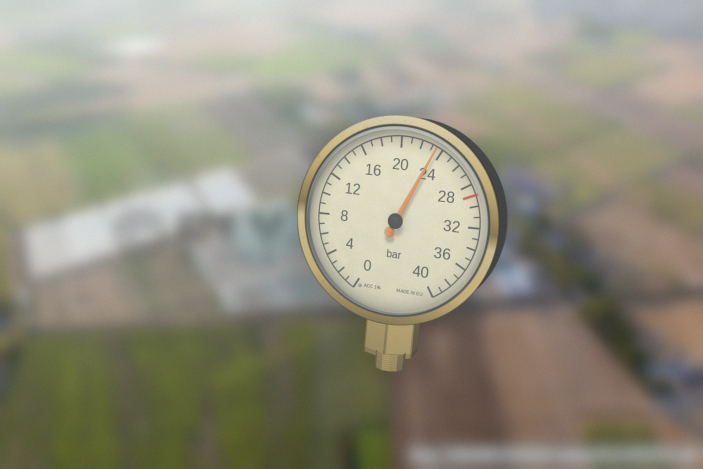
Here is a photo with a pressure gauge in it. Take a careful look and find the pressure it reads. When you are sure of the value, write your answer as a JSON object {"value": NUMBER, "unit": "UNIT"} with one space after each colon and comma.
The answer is {"value": 23.5, "unit": "bar"}
